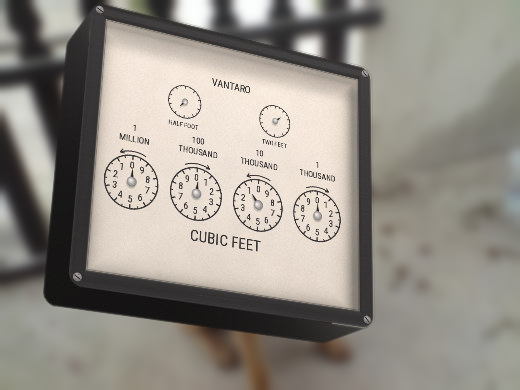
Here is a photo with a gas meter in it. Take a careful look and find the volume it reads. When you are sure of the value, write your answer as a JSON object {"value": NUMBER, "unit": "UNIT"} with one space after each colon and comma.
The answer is {"value": 1000, "unit": "ft³"}
